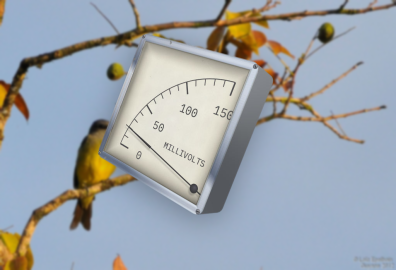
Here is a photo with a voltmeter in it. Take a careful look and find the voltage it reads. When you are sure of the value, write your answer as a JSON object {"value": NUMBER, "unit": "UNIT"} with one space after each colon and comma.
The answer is {"value": 20, "unit": "mV"}
